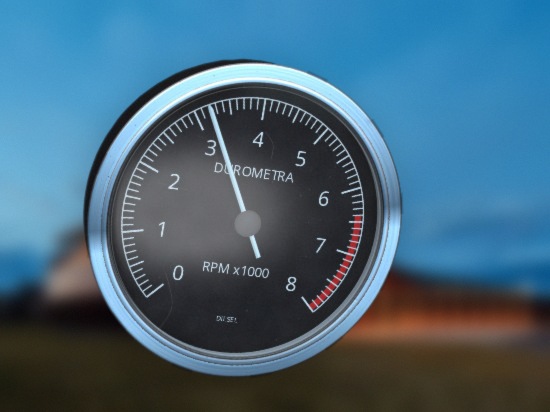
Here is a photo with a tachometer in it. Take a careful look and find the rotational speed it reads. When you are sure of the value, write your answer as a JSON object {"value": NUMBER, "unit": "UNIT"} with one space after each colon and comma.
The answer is {"value": 3200, "unit": "rpm"}
